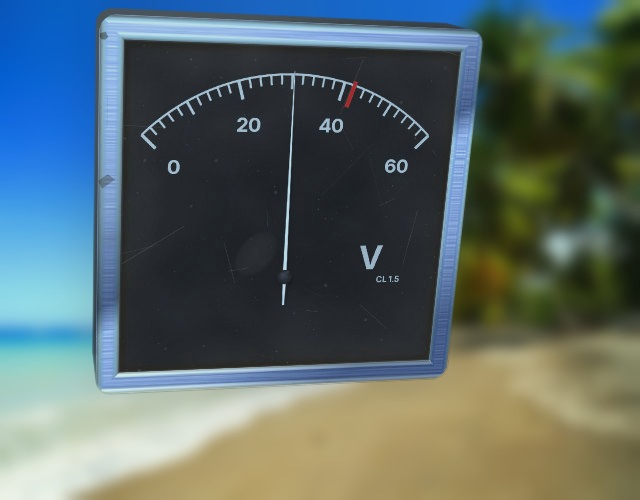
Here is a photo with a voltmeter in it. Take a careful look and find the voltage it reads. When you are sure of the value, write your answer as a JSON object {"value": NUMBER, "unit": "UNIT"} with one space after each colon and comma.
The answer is {"value": 30, "unit": "V"}
